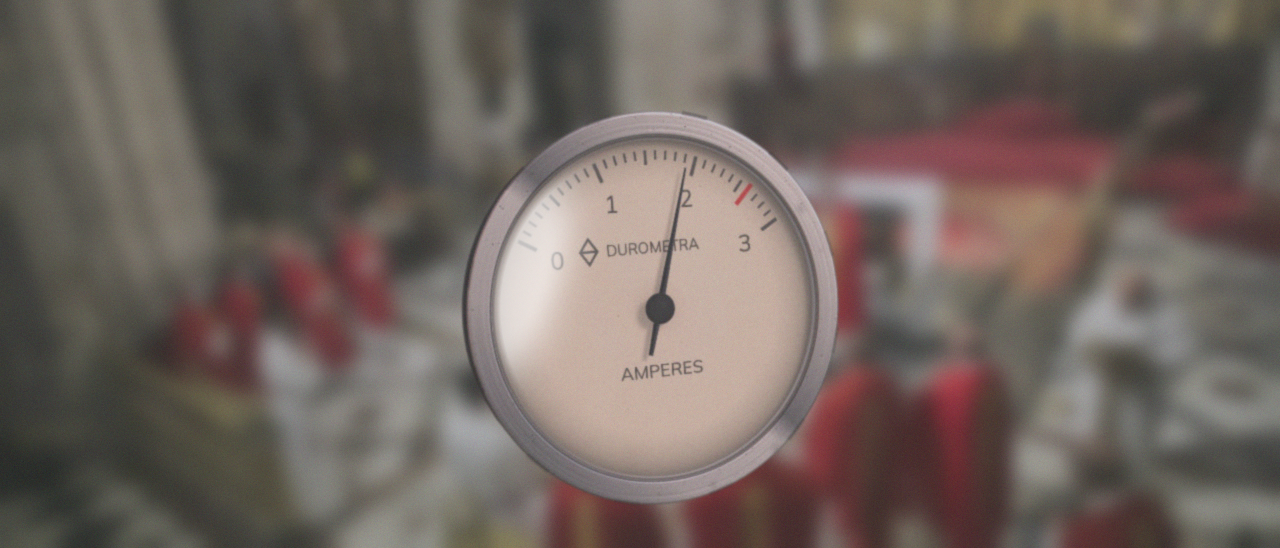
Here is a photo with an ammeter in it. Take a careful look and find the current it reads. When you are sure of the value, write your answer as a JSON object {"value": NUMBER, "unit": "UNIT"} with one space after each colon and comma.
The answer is {"value": 1.9, "unit": "A"}
